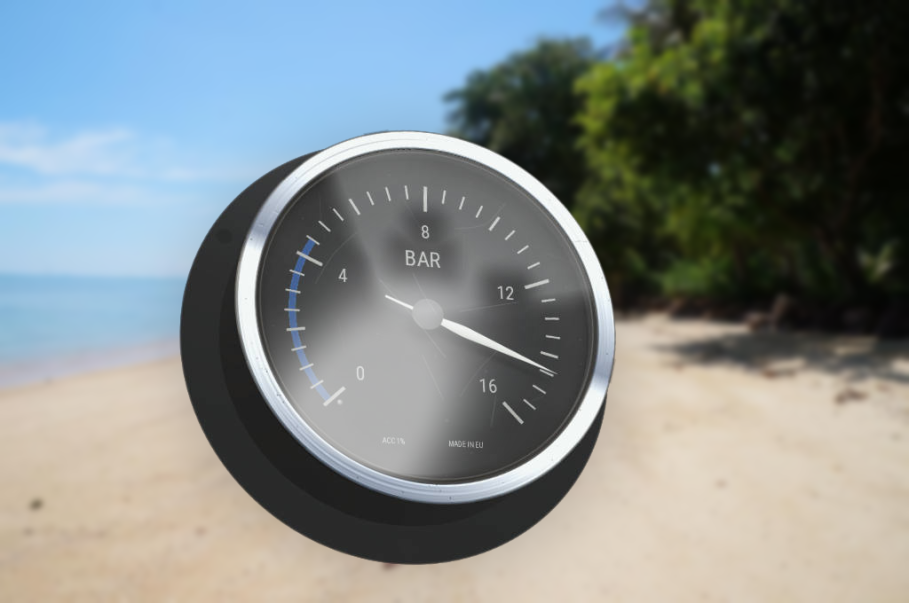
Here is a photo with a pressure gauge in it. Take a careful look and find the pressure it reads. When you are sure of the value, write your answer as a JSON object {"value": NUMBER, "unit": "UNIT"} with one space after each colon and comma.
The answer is {"value": 14.5, "unit": "bar"}
